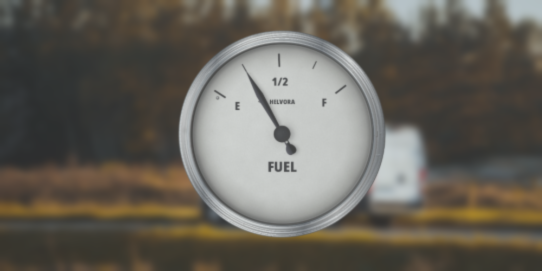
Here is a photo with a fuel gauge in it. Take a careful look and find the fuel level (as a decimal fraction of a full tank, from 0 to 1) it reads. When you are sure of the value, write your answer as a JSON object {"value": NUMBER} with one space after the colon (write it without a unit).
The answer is {"value": 0.25}
